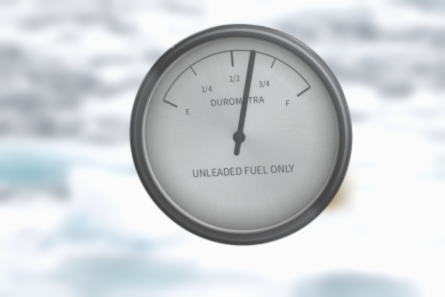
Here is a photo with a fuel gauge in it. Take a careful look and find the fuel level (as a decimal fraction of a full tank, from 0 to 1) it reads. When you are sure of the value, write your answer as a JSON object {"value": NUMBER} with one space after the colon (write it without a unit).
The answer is {"value": 0.625}
